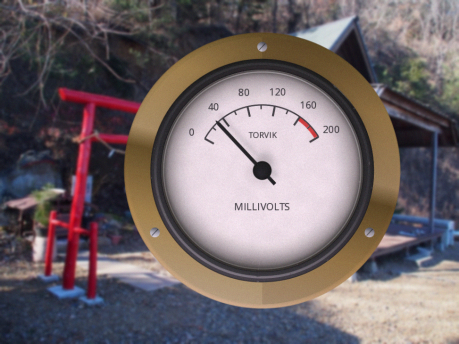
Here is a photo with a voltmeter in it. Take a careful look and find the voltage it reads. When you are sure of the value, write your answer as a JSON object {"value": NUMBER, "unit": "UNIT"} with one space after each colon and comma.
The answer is {"value": 30, "unit": "mV"}
